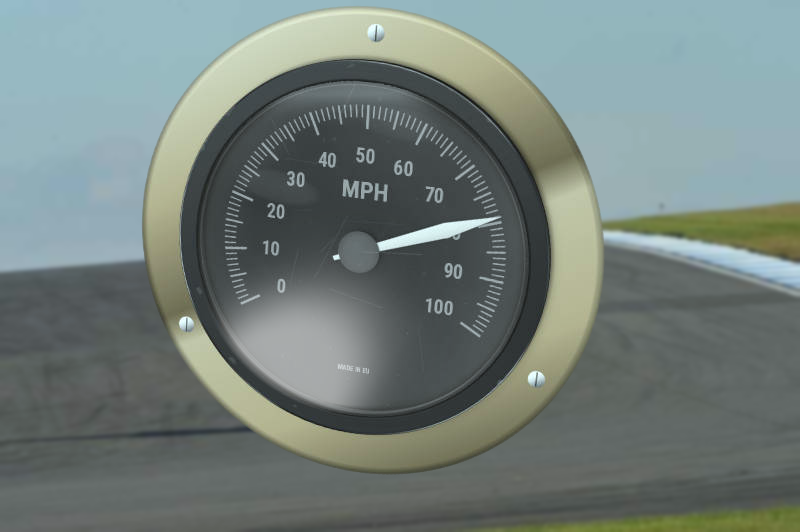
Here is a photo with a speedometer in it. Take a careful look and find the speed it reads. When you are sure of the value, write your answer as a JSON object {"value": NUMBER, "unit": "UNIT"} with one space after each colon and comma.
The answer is {"value": 79, "unit": "mph"}
